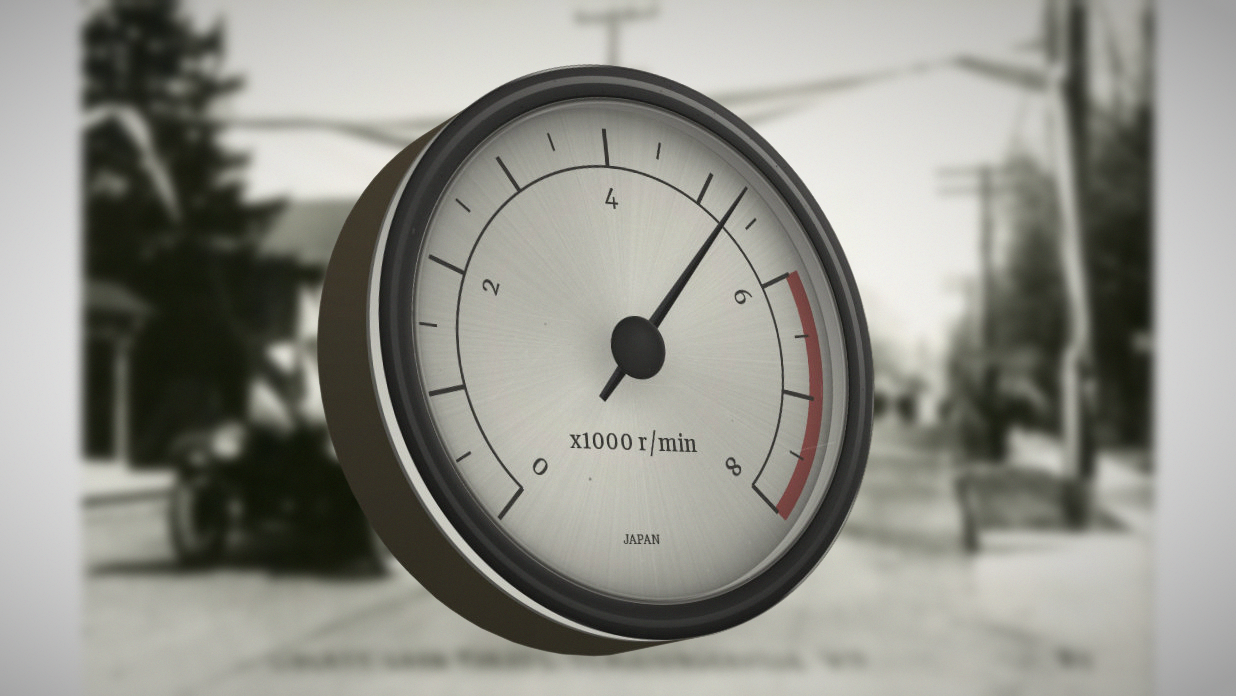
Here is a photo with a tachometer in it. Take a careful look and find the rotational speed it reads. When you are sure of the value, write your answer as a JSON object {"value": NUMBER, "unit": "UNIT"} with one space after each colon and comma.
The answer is {"value": 5250, "unit": "rpm"}
